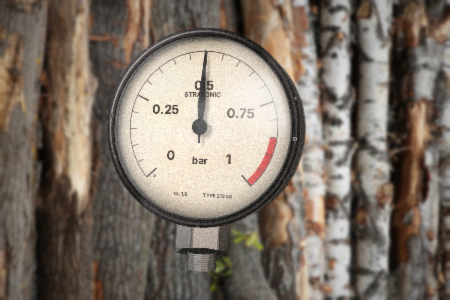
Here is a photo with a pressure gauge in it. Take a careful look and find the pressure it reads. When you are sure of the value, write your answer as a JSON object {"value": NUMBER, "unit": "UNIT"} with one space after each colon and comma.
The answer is {"value": 0.5, "unit": "bar"}
